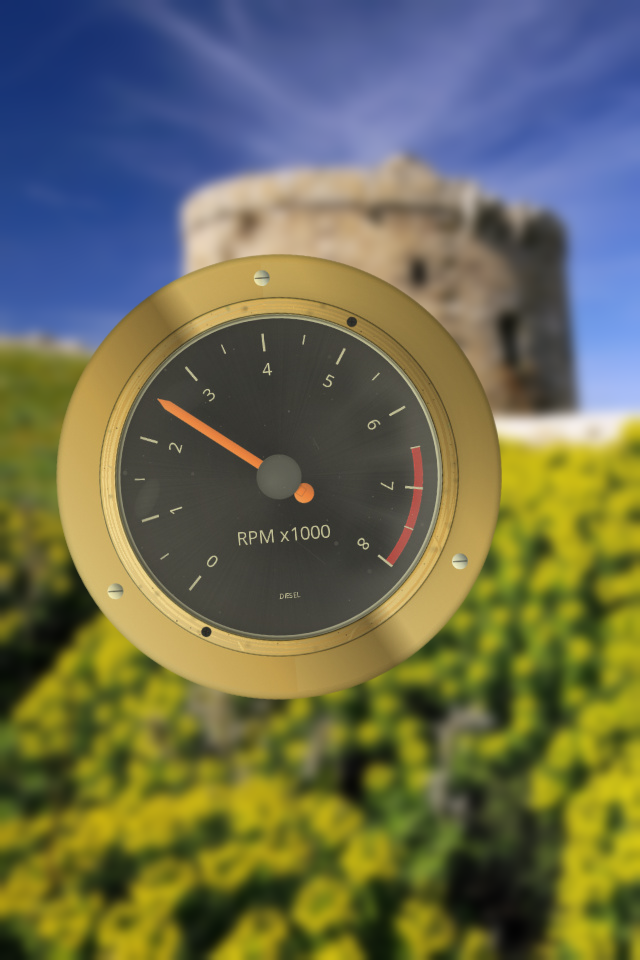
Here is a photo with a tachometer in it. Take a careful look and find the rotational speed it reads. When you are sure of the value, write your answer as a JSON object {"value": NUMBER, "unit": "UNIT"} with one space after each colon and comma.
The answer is {"value": 2500, "unit": "rpm"}
